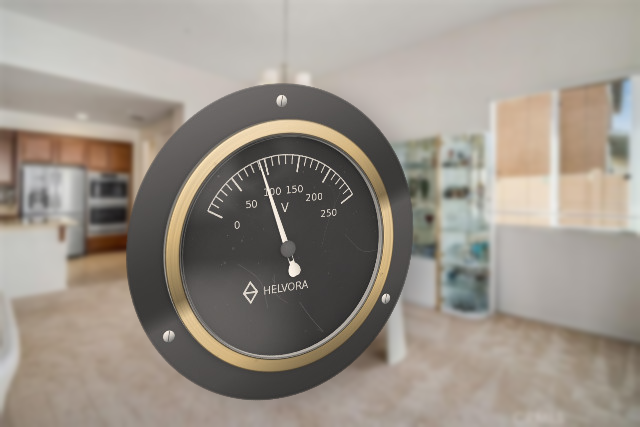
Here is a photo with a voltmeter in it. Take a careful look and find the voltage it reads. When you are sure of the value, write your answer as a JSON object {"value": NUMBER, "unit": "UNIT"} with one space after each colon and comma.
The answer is {"value": 90, "unit": "V"}
